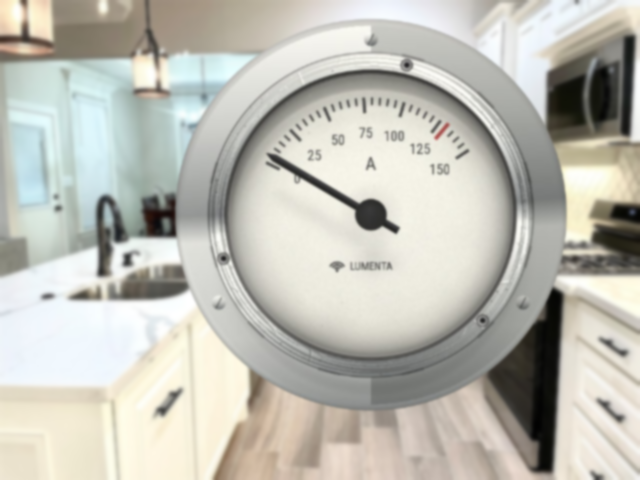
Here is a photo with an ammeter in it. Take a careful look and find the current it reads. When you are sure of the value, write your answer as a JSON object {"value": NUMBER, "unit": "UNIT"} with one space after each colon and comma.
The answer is {"value": 5, "unit": "A"}
